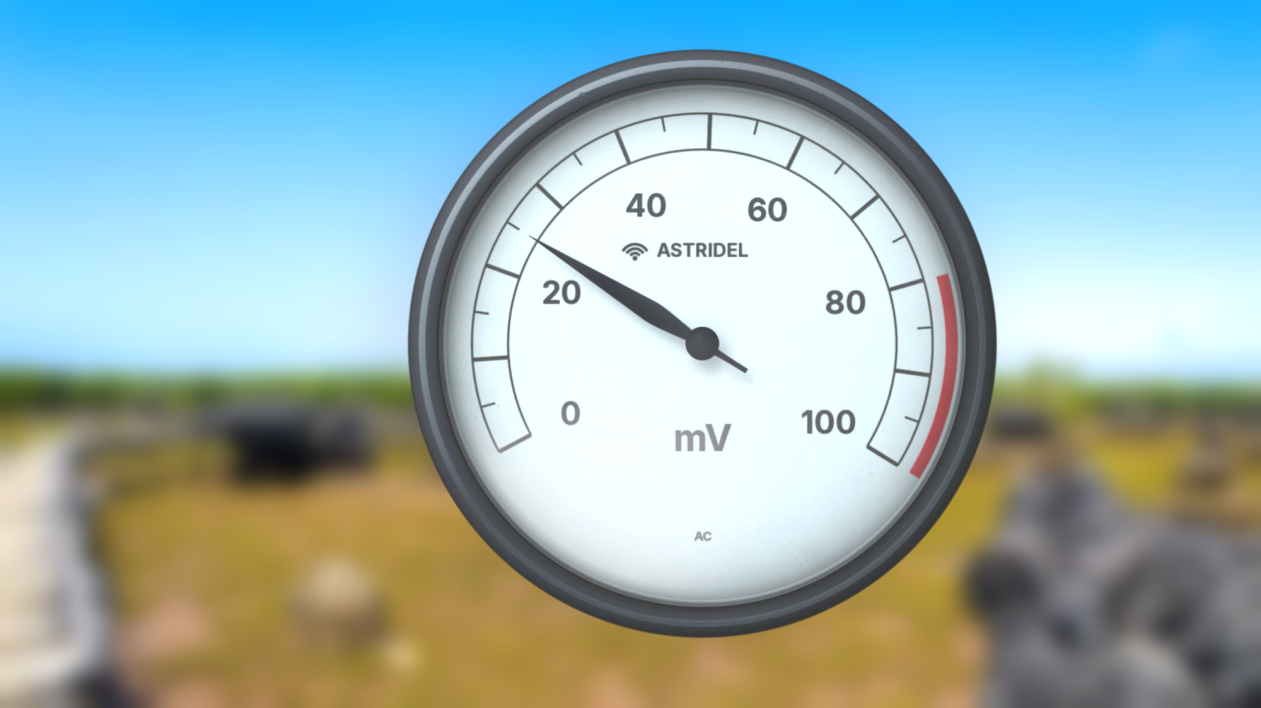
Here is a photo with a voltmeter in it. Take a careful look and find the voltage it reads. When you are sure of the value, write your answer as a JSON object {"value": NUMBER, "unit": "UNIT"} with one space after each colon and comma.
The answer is {"value": 25, "unit": "mV"}
